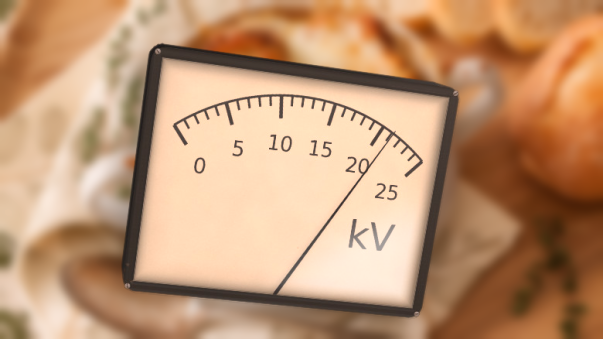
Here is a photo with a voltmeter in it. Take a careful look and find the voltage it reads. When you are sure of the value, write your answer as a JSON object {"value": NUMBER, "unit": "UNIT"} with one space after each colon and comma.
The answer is {"value": 21, "unit": "kV"}
